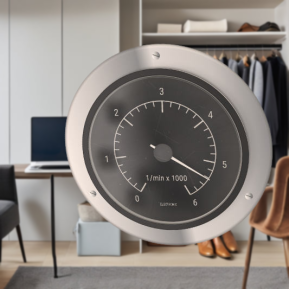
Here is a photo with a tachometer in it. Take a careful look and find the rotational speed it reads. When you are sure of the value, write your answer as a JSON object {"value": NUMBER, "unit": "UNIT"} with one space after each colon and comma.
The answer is {"value": 5400, "unit": "rpm"}
